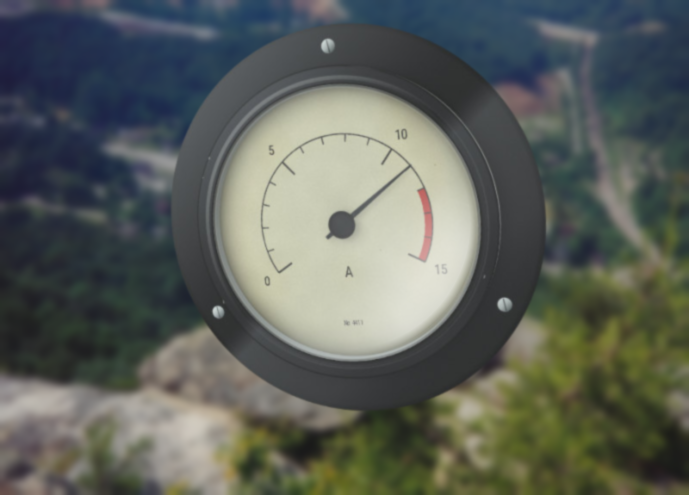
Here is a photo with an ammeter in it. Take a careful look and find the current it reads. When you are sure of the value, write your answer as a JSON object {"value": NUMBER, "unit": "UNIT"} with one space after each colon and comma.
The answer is {"value": 11, "unit": "A"}
